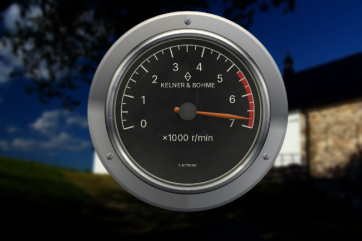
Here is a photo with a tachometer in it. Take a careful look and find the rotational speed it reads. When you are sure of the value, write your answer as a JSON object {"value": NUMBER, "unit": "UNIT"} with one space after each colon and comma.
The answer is {"value": 6750, "unit": "rpm"}
